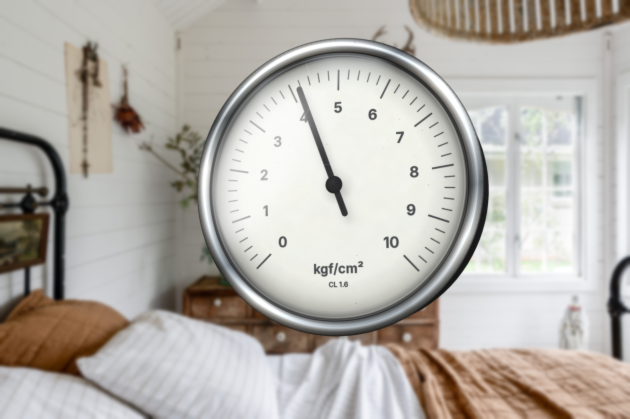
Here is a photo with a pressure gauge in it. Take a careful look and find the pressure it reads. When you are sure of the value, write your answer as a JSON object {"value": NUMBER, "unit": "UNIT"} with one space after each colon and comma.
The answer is {"value": 4.2, "unit": "kg/cm²"}
